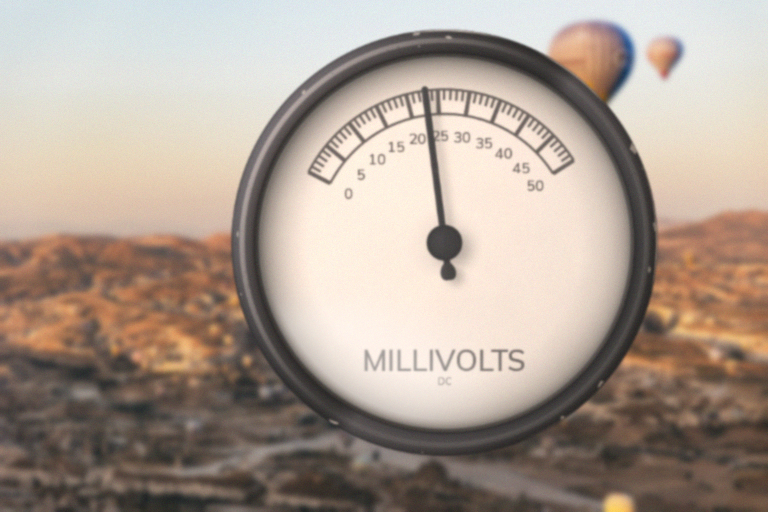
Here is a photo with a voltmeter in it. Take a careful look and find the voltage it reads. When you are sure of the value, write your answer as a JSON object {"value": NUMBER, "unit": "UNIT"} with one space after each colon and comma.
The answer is {"value": 23, "unit": "mV"}
